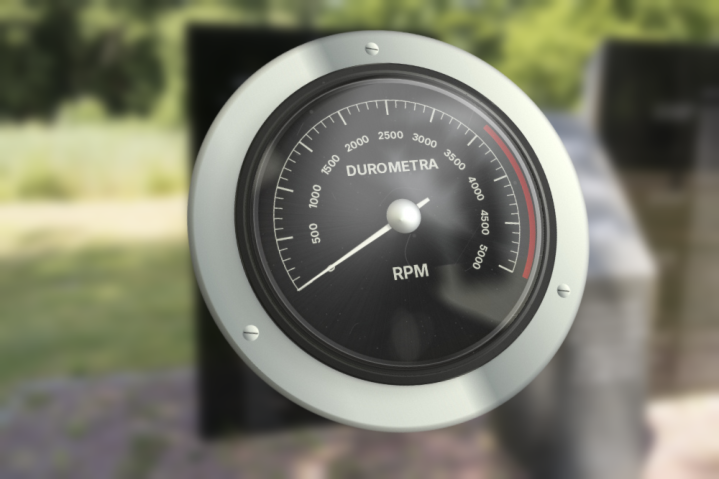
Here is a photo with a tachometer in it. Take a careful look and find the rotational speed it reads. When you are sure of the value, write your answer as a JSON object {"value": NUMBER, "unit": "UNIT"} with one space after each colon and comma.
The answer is {"value": 0, "unit": "rpm"}
